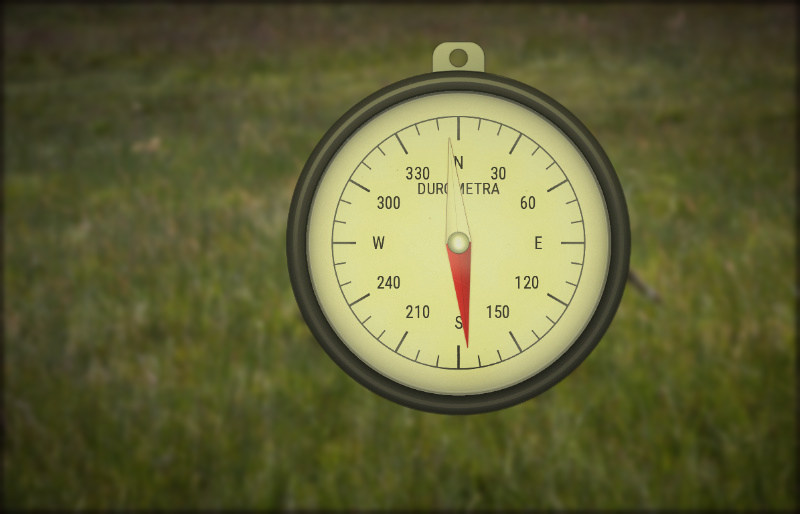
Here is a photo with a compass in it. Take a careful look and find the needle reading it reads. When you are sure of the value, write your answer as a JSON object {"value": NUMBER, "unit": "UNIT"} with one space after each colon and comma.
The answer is {"value": 175, "unit": "°"}
